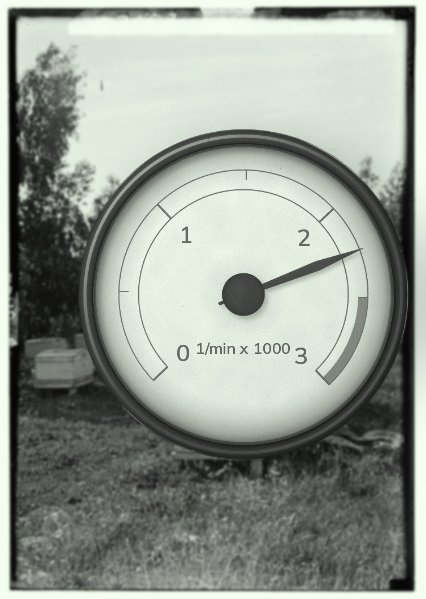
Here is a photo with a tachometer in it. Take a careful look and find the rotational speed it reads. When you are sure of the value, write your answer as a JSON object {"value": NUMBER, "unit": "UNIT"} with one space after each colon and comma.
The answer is {"value": 2250, "unit": "rpm"}
